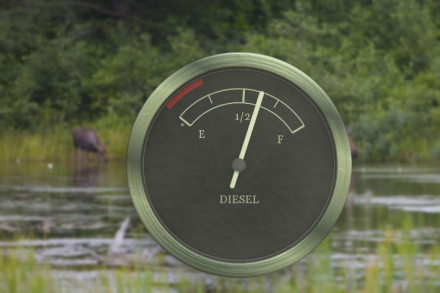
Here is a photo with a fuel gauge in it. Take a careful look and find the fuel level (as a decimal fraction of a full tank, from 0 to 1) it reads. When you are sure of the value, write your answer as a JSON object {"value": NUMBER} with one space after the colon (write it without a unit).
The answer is {"value": 0.625}
